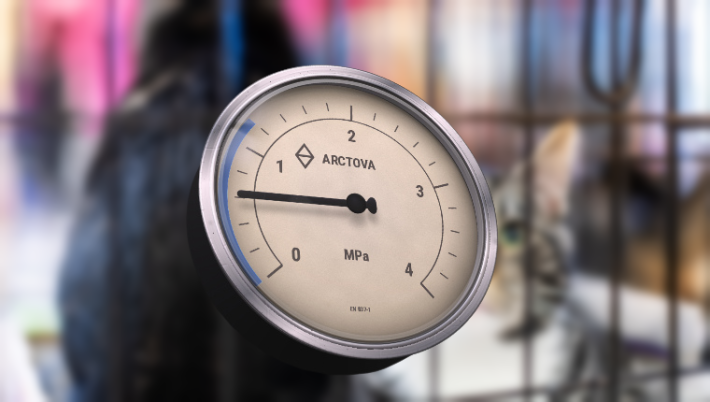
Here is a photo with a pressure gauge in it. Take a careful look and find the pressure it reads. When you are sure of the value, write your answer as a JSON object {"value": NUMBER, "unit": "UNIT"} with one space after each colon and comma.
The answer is {"value": 0.6, "unit": "MPa"}
